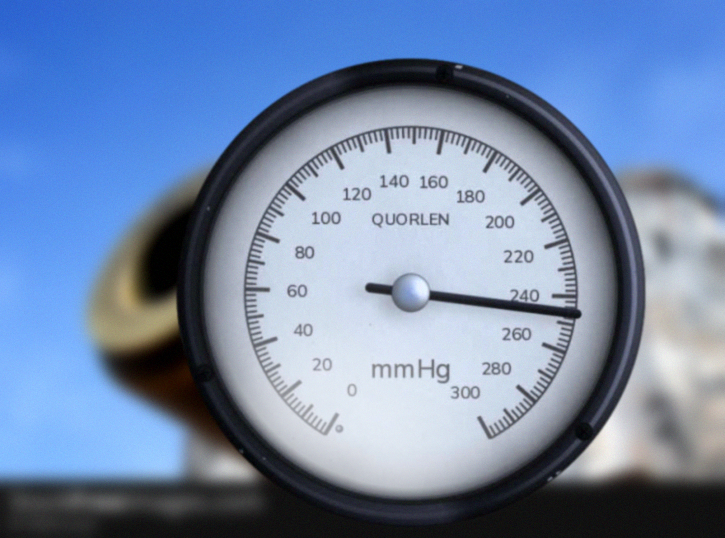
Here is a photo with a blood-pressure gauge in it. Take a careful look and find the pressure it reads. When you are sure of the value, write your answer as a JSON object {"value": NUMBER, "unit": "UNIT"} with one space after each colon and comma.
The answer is {"value": 246, "unit": "mmHg"}
